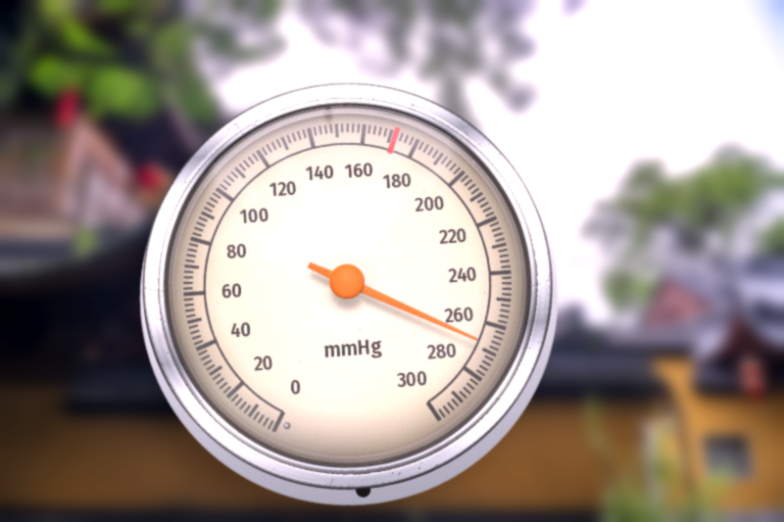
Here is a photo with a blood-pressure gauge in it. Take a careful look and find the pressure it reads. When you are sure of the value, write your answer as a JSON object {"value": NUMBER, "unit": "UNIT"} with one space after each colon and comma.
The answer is {"value": 268, "unit": "mmHg"}
